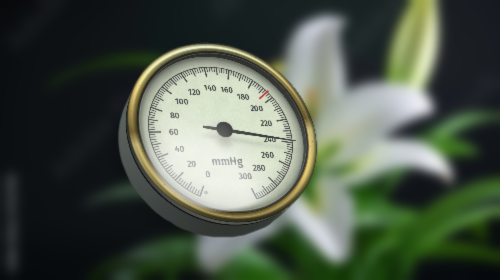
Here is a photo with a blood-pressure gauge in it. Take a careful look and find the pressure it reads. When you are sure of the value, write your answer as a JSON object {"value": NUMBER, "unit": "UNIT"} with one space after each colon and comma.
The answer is {"value": 240, "unit": "mmHg"}
